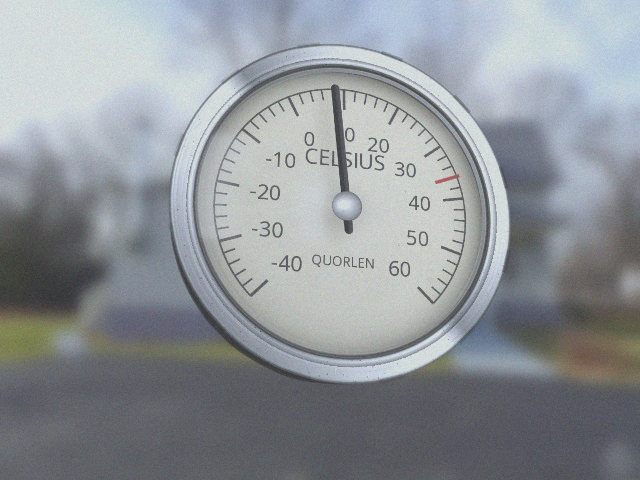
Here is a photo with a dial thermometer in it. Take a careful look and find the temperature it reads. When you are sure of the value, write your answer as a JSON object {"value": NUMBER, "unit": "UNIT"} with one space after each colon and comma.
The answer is {"value": 8, "unit": "°C"}
